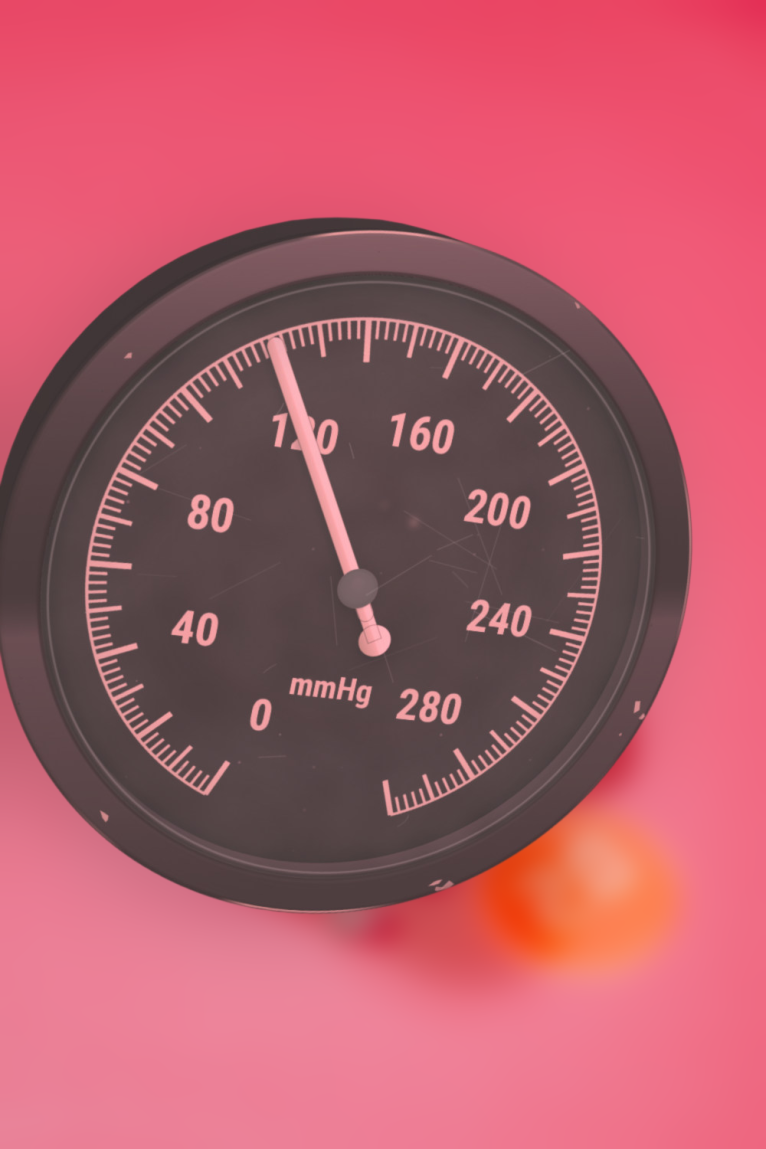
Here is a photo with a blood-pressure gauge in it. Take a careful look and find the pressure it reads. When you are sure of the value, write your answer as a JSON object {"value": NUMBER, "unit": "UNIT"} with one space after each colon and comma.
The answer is {"value": 120, "unit": "mmHg"}
